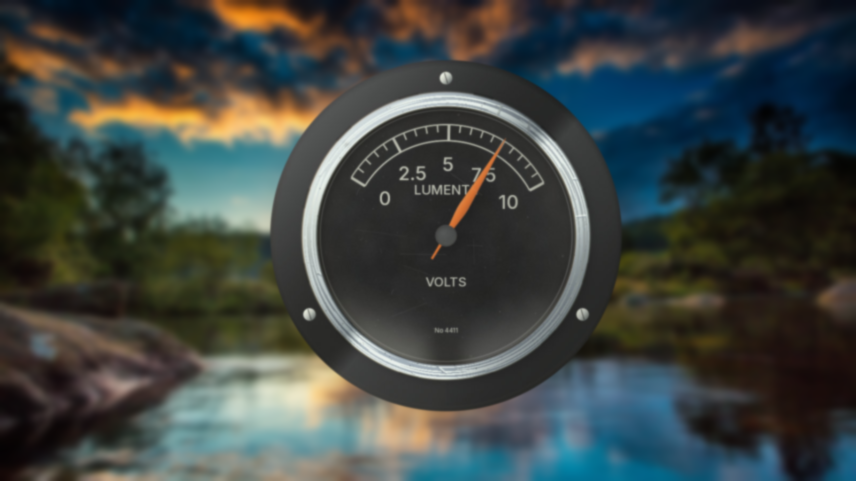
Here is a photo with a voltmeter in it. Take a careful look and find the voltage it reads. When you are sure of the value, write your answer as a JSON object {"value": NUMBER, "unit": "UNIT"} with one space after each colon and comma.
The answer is {"value": 7.5, "unit": "V"}
